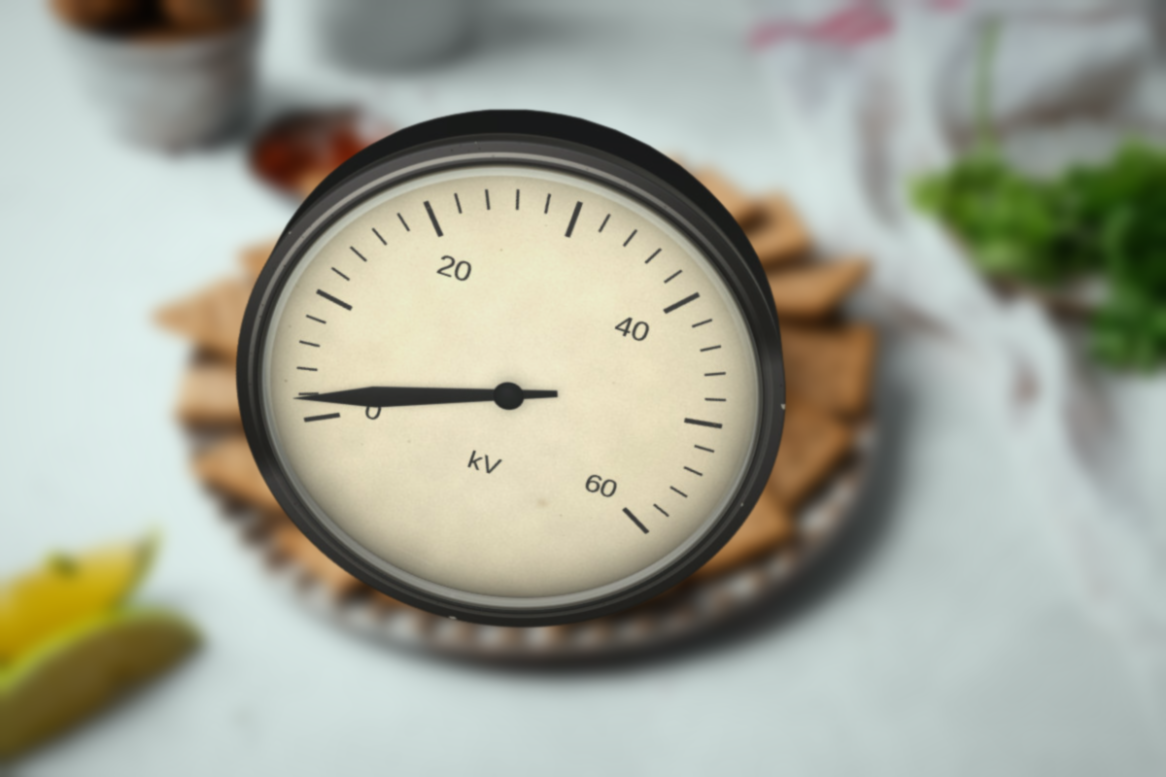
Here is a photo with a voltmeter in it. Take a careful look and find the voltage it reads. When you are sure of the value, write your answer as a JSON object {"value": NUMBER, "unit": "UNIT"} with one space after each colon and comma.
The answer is {"value": 2, "unit": "kV"}
